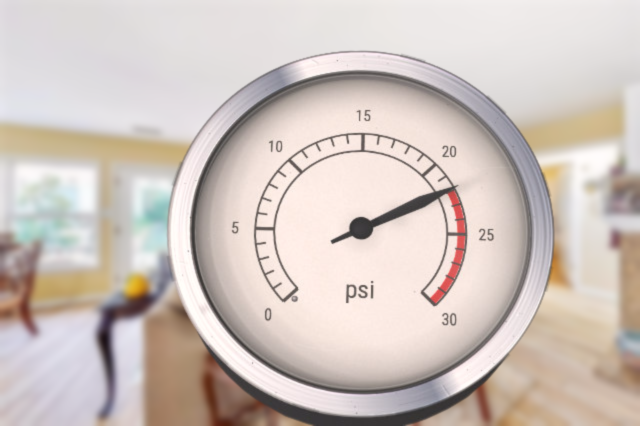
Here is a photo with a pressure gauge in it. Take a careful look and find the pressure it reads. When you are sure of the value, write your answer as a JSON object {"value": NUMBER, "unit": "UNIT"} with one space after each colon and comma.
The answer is {"value": 22, "unit": "psi"}
